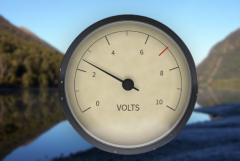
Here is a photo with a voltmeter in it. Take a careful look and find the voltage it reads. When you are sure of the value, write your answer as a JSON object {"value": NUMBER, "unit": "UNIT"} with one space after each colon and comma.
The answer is {"value": 2.5, "unit": "V"}
